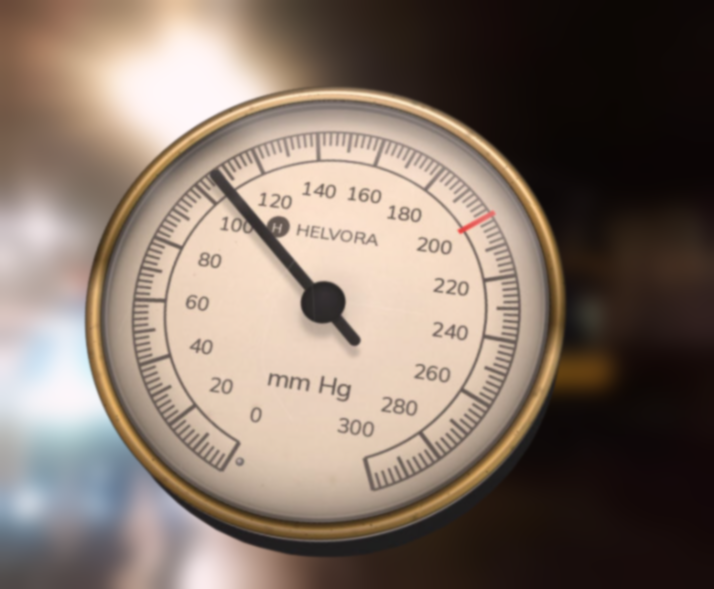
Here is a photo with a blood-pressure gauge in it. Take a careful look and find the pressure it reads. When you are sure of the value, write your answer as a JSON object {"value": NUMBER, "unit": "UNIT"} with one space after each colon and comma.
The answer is {"value": 106, "unit": "mmHg"}
